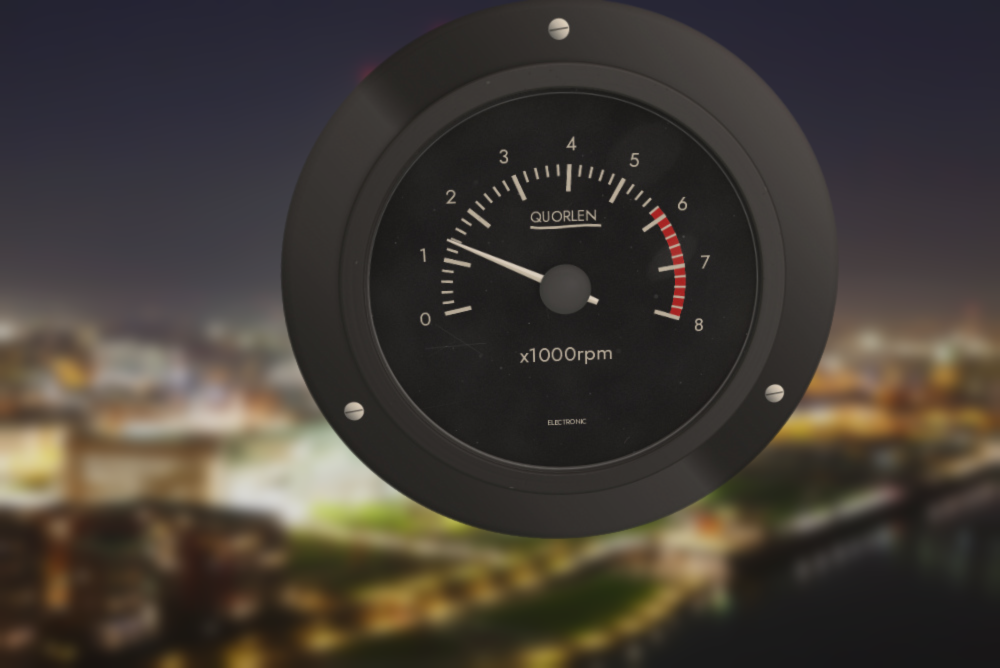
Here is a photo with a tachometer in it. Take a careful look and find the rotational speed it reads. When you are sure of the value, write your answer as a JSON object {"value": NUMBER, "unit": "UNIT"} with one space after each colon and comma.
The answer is {"value": 1400, "unit": "rpm"}
